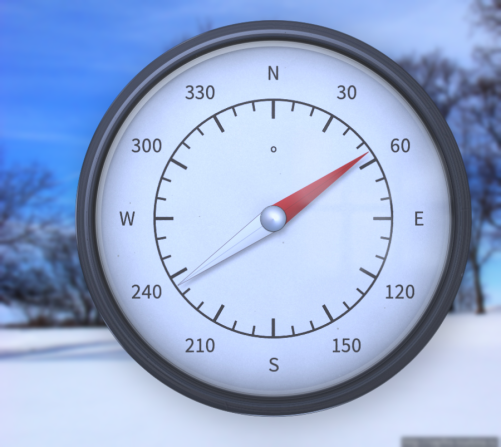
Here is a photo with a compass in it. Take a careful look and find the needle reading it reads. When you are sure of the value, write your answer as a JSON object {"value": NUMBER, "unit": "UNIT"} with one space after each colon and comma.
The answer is {"value": 55, "unit": "°"}
